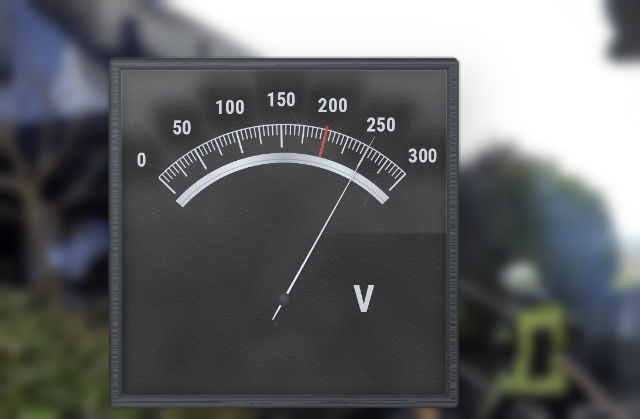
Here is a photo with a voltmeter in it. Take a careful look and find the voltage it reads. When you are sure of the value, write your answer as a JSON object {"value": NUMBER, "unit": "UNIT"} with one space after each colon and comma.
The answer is {"value": 250, "unit": "V"}
